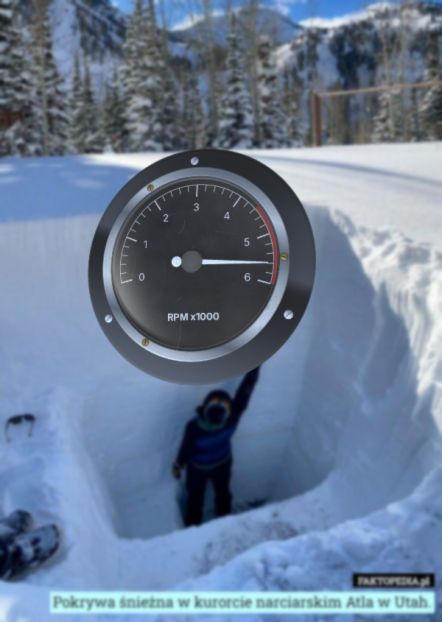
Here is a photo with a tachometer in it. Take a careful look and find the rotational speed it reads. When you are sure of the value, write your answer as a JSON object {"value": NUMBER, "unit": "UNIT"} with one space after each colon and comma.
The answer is {"value": 5600, "unit": "rpm"}
